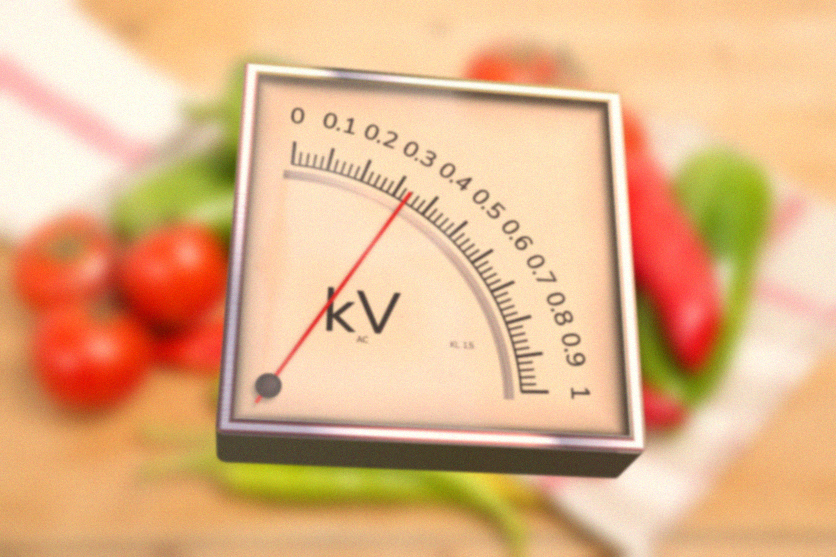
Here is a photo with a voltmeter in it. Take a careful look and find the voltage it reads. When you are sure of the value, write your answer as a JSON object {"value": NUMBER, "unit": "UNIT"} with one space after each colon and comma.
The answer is {"value": 0.34, "unit": "kV"}
